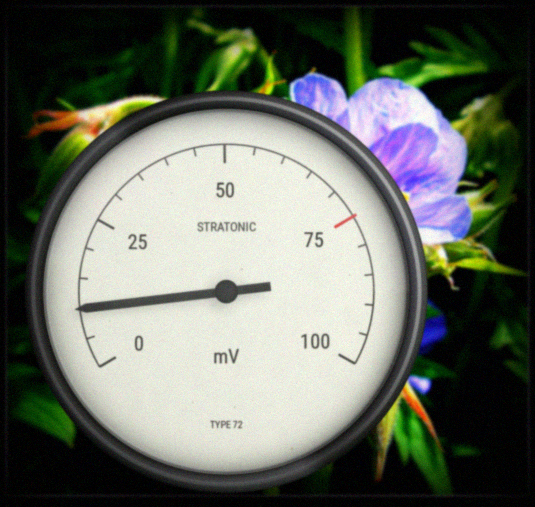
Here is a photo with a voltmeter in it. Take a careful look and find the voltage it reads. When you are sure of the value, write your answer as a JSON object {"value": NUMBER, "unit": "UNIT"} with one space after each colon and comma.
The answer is {"value": 10, "unit": "mV"}
